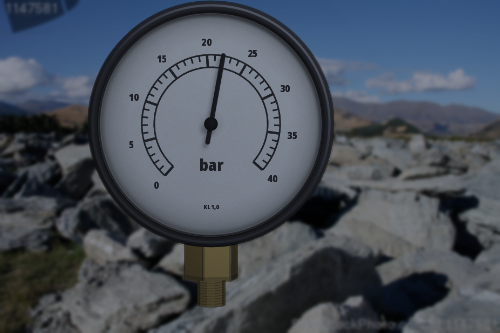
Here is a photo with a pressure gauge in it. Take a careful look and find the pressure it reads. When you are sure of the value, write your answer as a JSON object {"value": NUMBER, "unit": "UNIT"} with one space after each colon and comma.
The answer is {"value": 22, "unit": "bar"}
